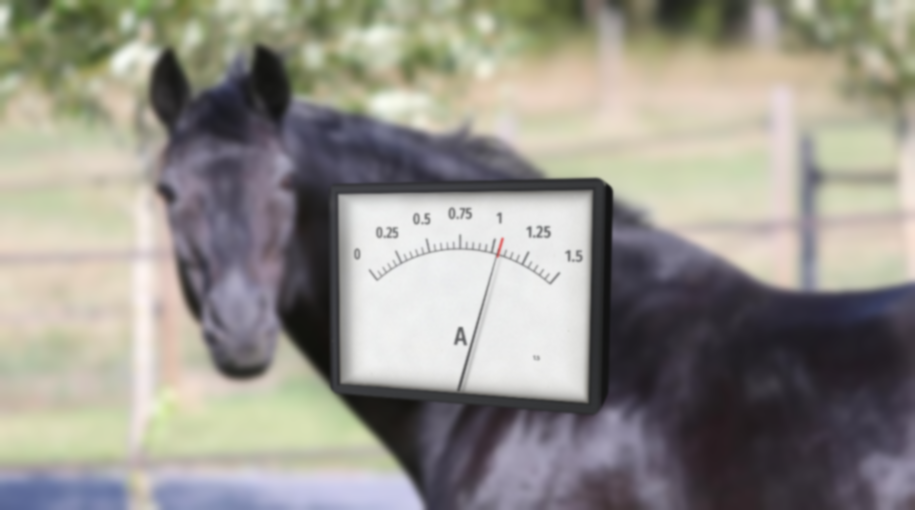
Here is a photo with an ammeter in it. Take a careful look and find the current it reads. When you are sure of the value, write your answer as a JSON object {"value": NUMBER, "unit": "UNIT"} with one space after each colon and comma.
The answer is {"value": 1.05, "unit": "A"}
